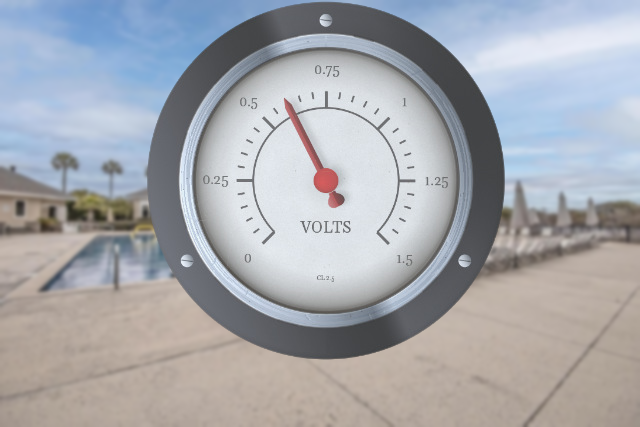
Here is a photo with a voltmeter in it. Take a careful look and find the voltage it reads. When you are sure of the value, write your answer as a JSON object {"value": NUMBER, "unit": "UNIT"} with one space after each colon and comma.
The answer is {"value": 0.6, "unit": "V"}
